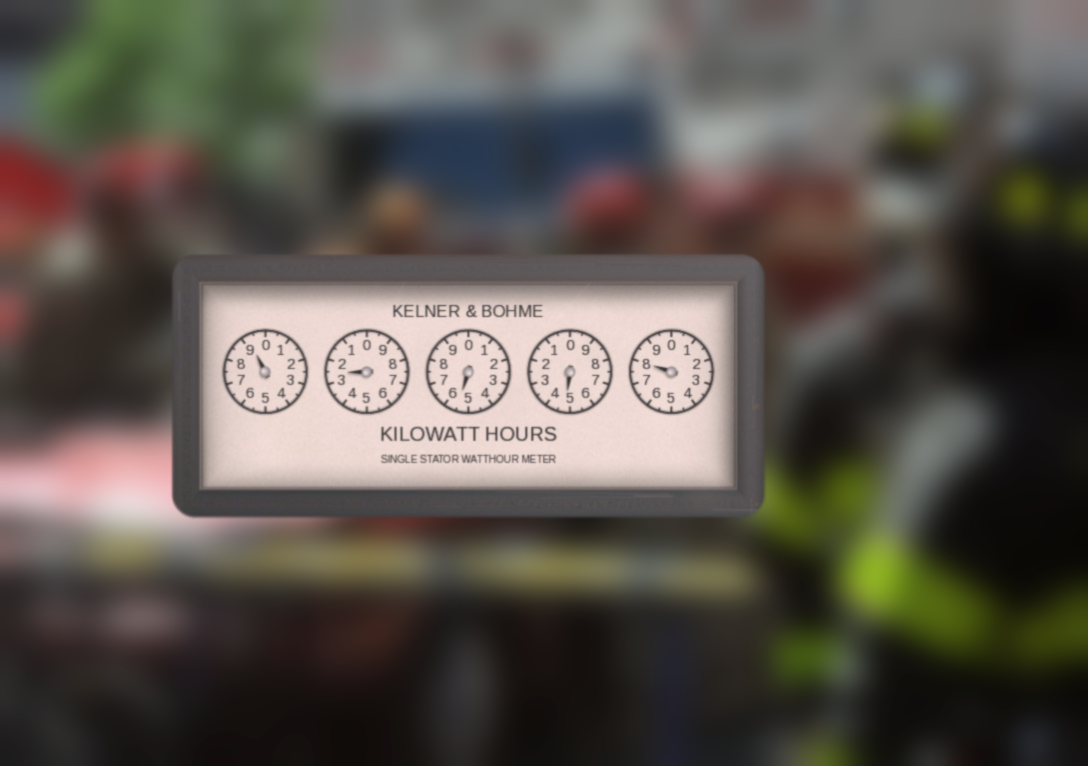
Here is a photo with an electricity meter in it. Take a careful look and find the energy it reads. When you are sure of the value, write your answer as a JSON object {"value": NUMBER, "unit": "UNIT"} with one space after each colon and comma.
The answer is {"value": 92548, "unit": "kWh"}
